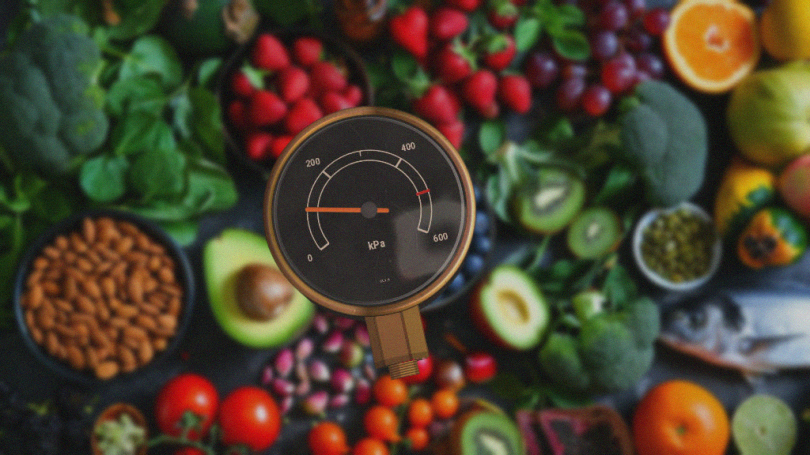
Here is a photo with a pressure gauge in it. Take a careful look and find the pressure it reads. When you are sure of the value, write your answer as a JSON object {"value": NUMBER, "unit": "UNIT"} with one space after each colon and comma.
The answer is {"value": 100, "unit": "kPa"}
